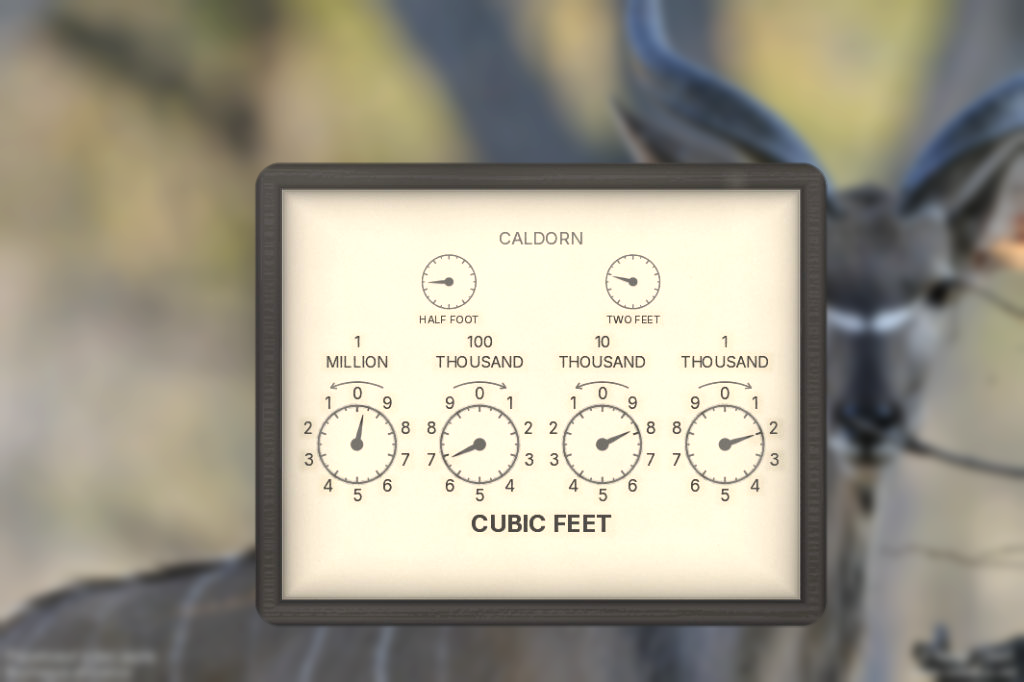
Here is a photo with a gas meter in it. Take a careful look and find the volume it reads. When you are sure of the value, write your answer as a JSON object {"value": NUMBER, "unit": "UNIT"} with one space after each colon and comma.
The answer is {"value": 968200, "unit": "ft³"}
